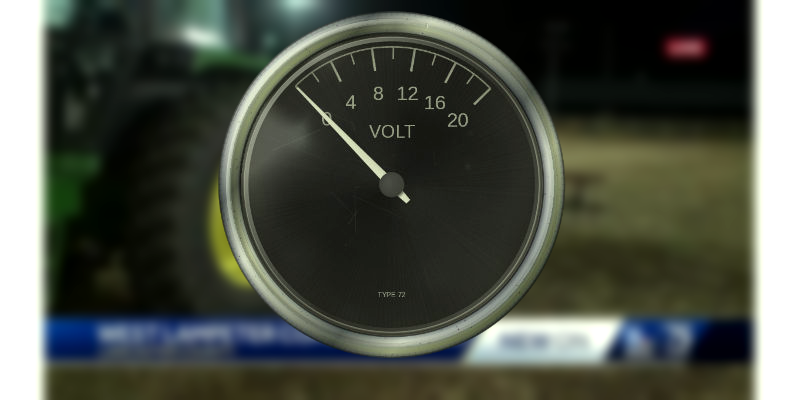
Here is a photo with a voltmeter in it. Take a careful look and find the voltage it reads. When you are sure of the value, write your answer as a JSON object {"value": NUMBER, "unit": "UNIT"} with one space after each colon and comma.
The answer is {"value": 0, "unit": "V"}
